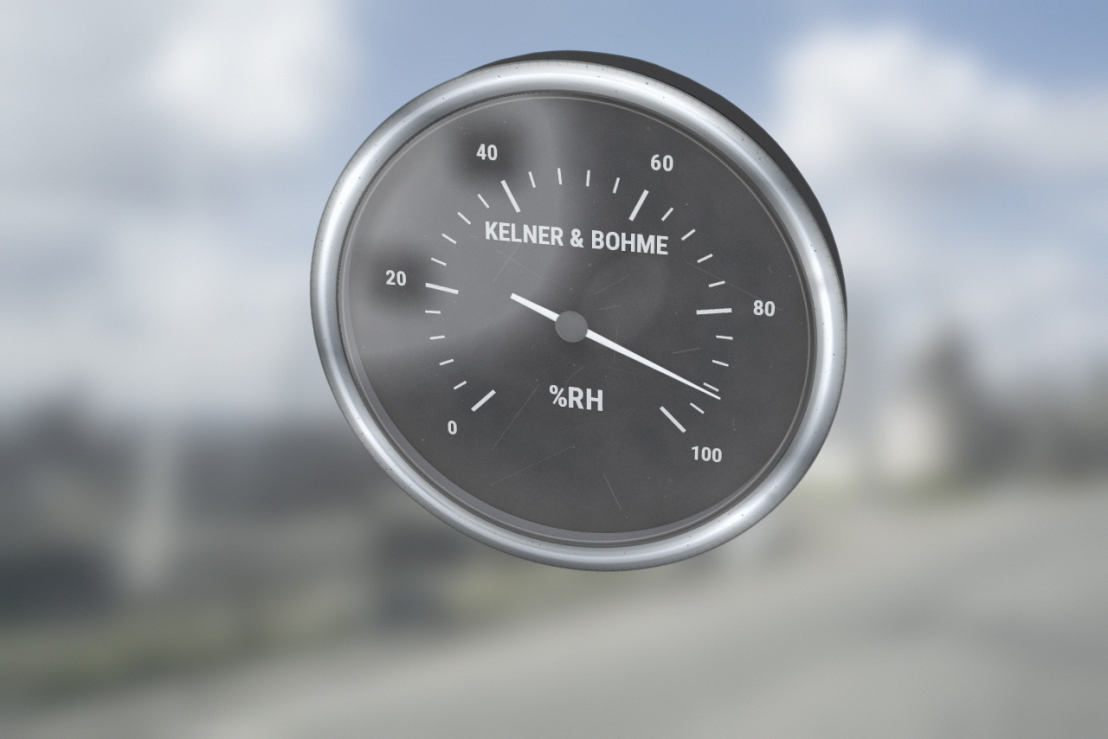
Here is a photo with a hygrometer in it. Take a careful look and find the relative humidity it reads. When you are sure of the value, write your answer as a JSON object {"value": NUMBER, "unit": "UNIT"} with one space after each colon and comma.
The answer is {"value": 92, "unit": "%"}
